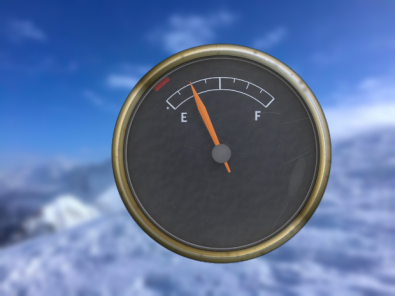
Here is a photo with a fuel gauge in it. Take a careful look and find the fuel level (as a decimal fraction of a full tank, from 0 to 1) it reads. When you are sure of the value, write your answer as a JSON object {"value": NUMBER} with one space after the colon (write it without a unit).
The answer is {"value": 0.25}
